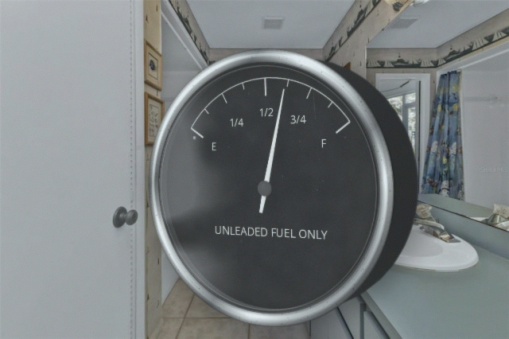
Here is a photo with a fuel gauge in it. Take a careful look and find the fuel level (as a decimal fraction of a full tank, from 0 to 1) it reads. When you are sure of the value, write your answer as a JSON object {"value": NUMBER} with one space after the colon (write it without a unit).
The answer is {"value": 0.625}
